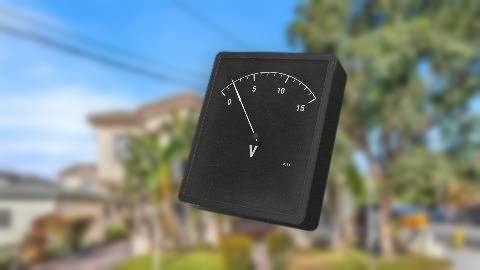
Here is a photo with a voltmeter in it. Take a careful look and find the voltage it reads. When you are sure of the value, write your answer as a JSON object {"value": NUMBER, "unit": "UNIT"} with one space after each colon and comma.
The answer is {"value": 2, "unit": "V"}
